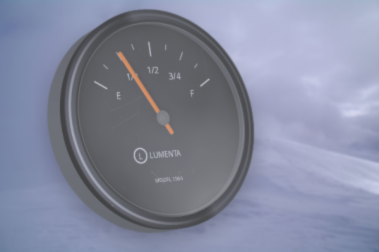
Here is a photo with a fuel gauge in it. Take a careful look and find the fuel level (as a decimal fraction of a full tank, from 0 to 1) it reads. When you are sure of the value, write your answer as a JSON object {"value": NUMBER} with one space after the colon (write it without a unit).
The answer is {"value": 0.25}
